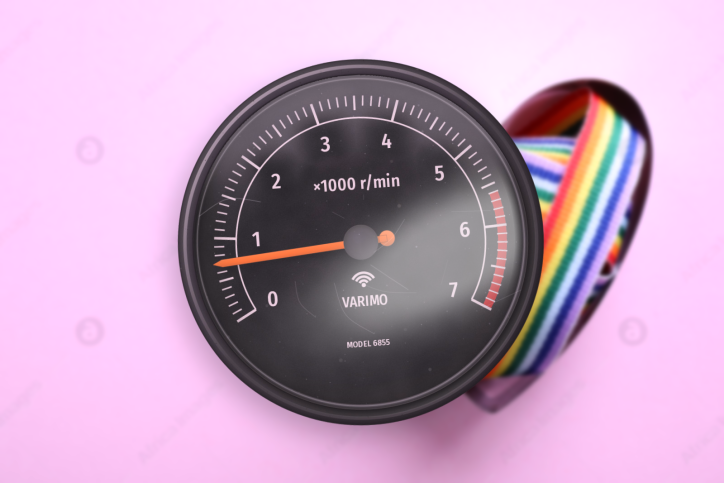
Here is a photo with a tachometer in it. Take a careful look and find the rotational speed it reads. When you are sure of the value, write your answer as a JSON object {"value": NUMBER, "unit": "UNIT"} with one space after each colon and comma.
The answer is {"value": 700, "unit": "rpm"}
